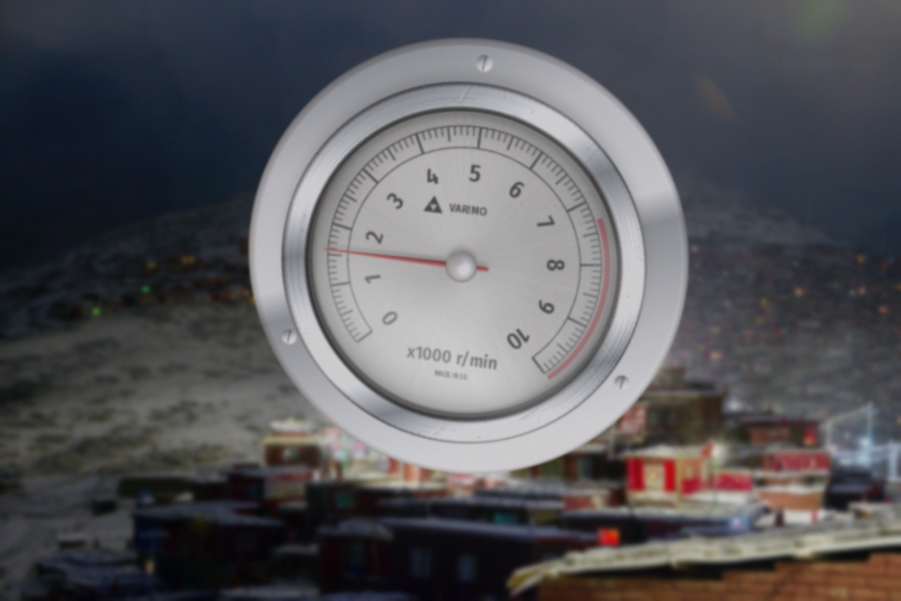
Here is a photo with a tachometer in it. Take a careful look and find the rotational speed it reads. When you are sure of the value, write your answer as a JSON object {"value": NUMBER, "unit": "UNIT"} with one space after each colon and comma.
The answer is {"value": 1600, "unit": "rpm"}
